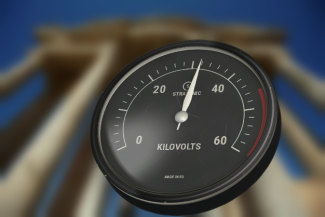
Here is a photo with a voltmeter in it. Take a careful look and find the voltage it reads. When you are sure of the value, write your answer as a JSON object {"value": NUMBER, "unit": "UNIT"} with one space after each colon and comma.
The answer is {"value": 32, "unit": "kV"}
